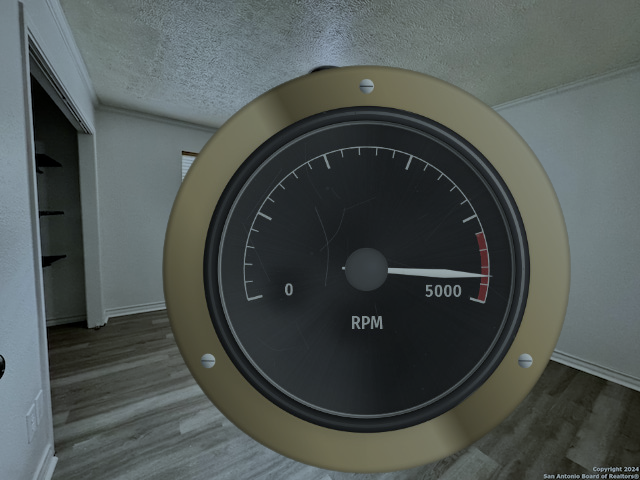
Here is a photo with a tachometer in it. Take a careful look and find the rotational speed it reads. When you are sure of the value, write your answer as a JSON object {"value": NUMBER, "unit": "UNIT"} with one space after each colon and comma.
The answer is {"value": 4700, "unit": "rpm"}
